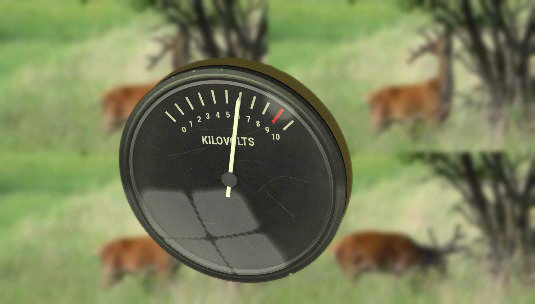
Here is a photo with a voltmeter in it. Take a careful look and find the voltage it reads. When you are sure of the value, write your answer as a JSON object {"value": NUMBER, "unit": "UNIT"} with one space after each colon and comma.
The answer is {"value": 6, "unit": "kV"}
